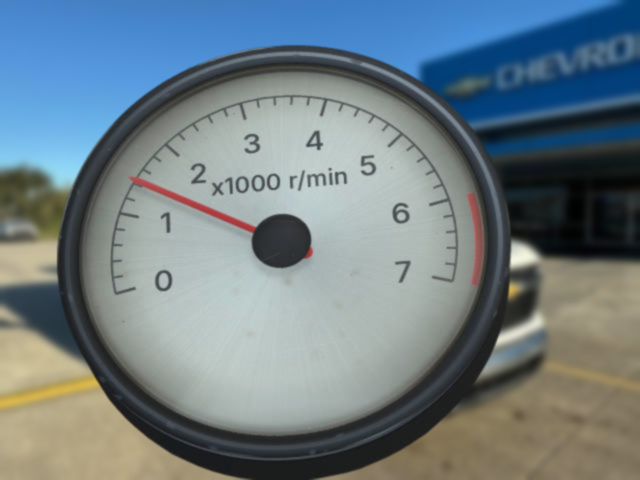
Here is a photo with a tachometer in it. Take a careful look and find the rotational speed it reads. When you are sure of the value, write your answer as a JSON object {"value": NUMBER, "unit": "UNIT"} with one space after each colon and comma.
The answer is {"value": 1400, "unit": "rpm"}
